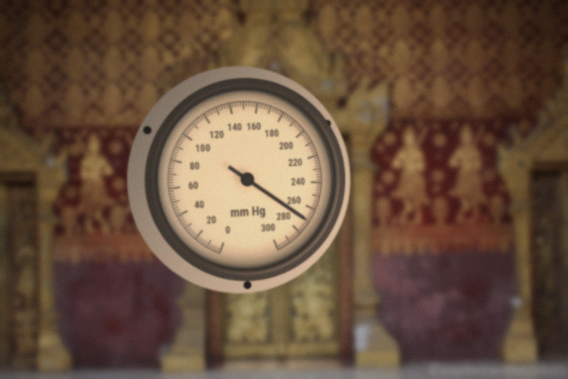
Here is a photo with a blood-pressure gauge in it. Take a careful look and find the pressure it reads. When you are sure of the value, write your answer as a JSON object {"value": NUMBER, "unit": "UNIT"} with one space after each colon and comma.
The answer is {"value": 270, "unit": "mmHg"}
